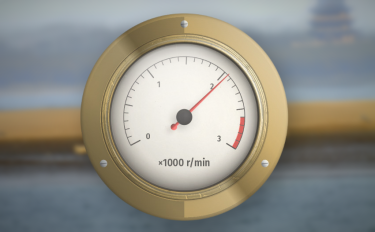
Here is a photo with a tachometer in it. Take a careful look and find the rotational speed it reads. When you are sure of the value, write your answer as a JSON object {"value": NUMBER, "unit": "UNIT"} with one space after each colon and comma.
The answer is {"value": 2050, "unit": "rpm"}
